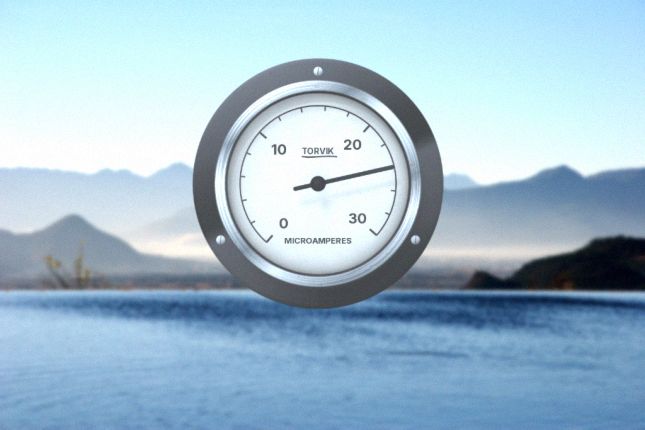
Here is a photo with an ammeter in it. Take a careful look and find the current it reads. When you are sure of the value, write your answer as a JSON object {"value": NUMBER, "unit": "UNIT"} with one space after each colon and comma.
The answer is {"value": 24, "unit": "µA"}
